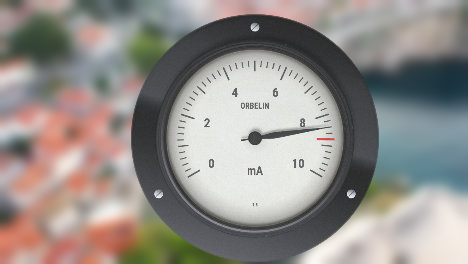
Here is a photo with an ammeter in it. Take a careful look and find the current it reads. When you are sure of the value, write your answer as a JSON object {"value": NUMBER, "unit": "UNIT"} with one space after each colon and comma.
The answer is {"value": 8.4, "unit": "mA"}
